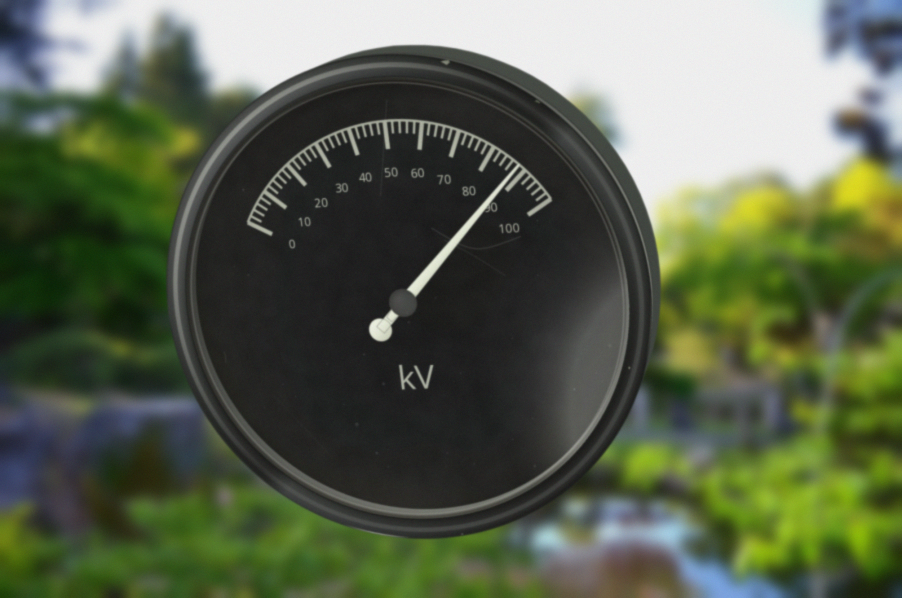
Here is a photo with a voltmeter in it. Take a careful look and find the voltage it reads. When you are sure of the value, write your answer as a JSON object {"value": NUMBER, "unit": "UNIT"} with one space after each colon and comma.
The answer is {"value": 88, "unit": "kV"}
